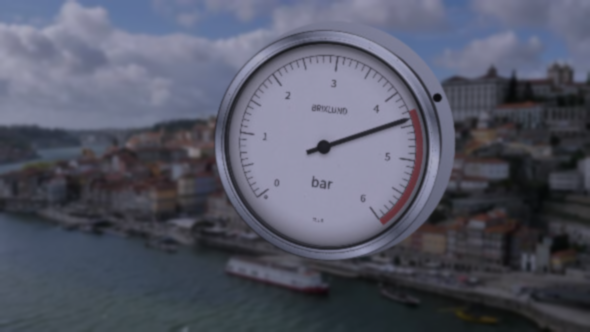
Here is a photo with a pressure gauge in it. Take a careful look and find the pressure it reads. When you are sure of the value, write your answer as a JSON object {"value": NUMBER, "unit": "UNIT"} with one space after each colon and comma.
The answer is {"value": 4.4, "unit": "bar"}
